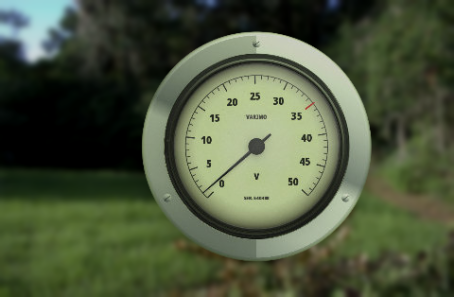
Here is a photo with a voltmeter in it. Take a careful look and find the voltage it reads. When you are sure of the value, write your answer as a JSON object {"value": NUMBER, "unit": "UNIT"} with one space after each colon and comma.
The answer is {"value": 1, "unit": "V"}
